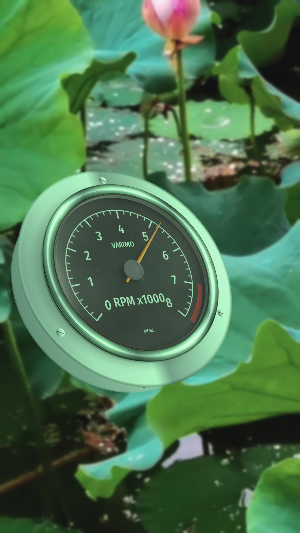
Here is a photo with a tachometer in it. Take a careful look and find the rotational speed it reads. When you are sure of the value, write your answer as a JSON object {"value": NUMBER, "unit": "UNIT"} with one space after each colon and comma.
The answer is {"value": 5200, "unit": "rpm"}
